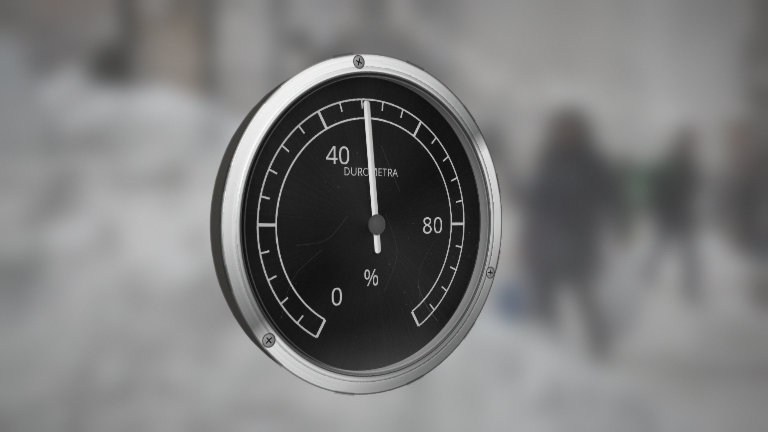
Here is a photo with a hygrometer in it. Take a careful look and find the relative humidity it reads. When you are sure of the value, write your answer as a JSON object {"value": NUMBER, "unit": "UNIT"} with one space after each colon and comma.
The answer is {"value": 48, "unit": "%"}
